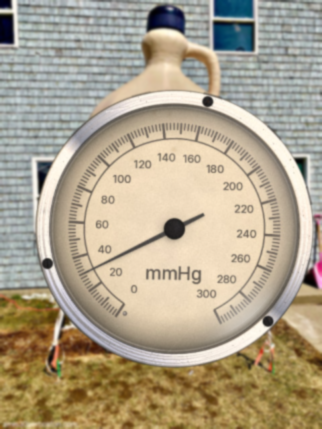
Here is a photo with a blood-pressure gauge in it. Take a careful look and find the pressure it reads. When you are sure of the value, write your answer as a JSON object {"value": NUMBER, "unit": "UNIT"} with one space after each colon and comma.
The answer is {"value": 30, "unit": "mmHg"}
